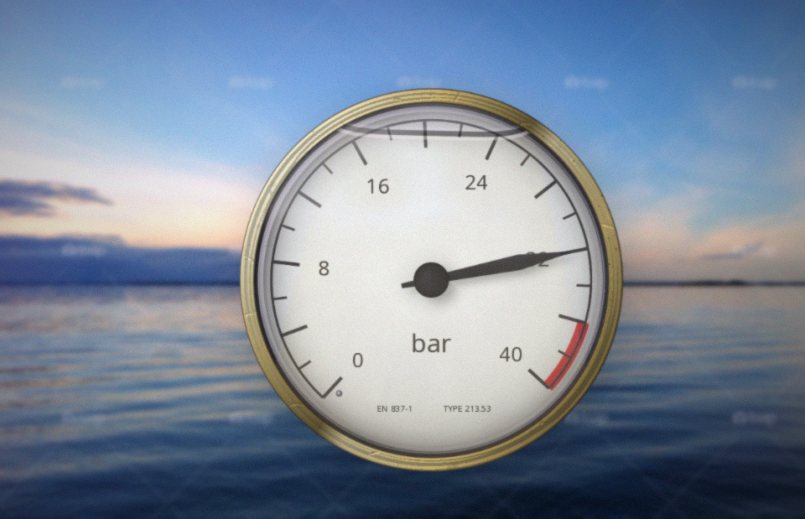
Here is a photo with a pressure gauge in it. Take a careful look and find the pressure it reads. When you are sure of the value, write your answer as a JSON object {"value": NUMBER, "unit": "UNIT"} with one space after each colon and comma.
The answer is {"value": 32, "unit": "bar"}
